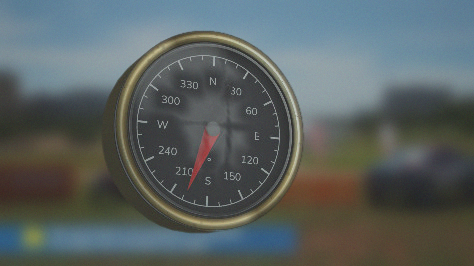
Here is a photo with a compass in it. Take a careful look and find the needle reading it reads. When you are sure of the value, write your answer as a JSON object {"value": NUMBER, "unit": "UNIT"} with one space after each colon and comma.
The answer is {"value": 200, "unit": "°"}
